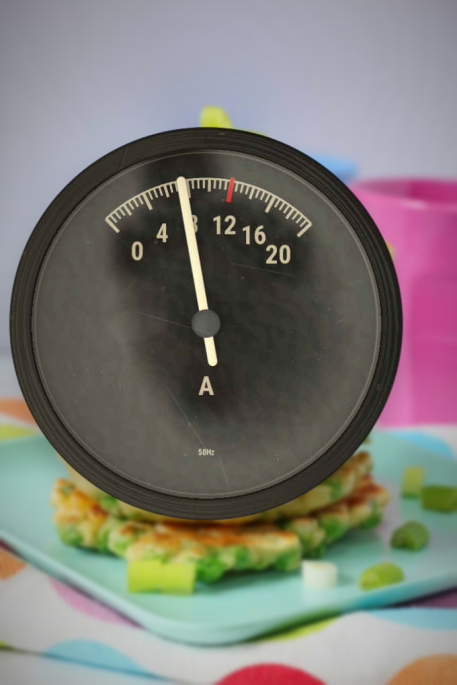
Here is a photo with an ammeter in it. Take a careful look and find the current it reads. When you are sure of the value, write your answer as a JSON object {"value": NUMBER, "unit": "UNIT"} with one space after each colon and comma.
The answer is {"value": 7.5, "unit": "A"}
